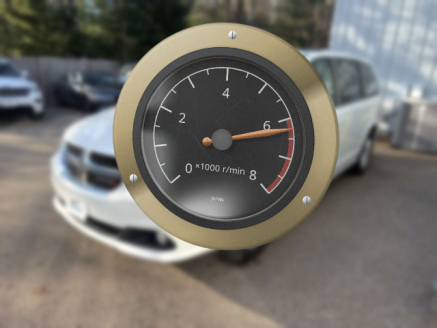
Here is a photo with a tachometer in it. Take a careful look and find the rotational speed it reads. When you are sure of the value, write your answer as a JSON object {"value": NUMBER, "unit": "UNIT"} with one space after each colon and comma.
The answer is {"value": 6250, "unit": "rpm"}
